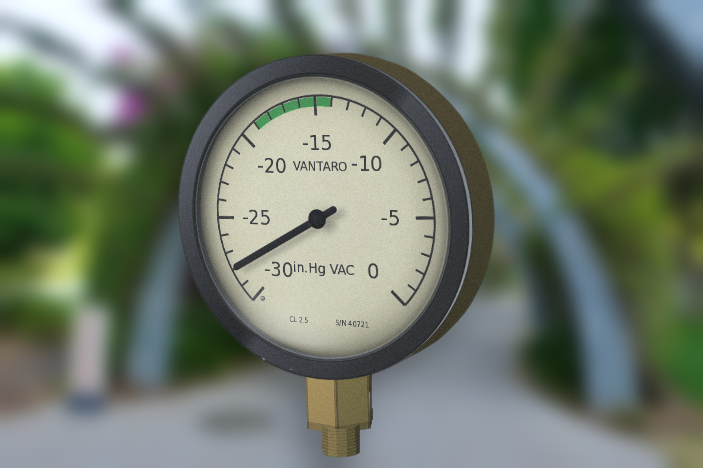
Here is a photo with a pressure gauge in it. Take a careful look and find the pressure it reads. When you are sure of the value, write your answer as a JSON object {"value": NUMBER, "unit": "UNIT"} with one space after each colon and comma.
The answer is {"value": -28, "unit": "inHg"}
